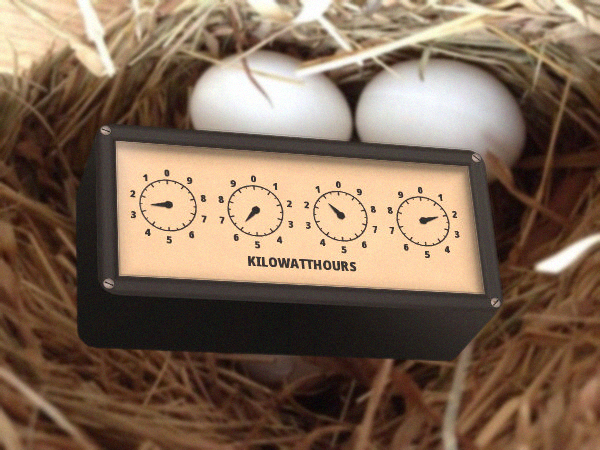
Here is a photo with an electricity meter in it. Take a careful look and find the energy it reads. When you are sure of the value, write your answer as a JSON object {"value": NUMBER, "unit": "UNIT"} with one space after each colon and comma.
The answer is {"value": 2612, "unit": "kWh"}
